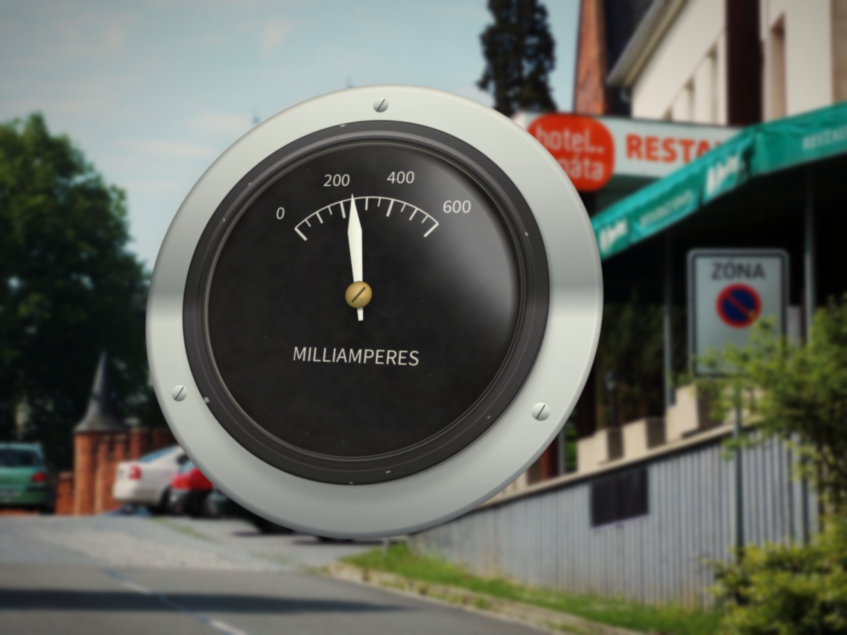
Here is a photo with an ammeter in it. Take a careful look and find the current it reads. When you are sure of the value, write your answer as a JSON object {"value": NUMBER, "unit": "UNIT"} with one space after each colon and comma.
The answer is {"value": 250, "unit": "mA"}
